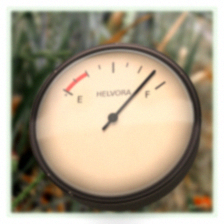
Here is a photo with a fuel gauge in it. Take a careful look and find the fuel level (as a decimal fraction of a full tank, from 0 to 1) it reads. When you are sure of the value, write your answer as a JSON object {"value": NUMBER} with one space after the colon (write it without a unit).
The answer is {"value": 0.875}
